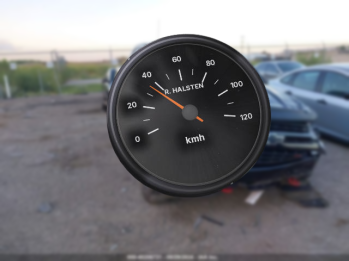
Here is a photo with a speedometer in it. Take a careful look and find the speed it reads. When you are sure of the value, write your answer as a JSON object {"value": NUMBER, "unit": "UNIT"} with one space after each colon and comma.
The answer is {"value": 35, "unit": "km/h"}
